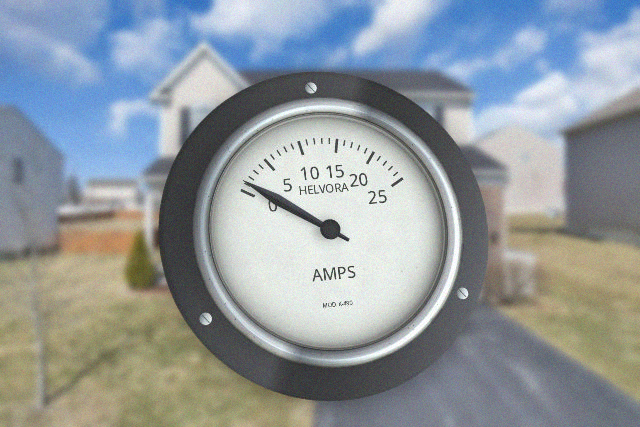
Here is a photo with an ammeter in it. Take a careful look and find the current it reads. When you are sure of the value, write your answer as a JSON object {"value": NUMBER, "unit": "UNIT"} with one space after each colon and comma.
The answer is {"value": 1, "unit": "A"}
